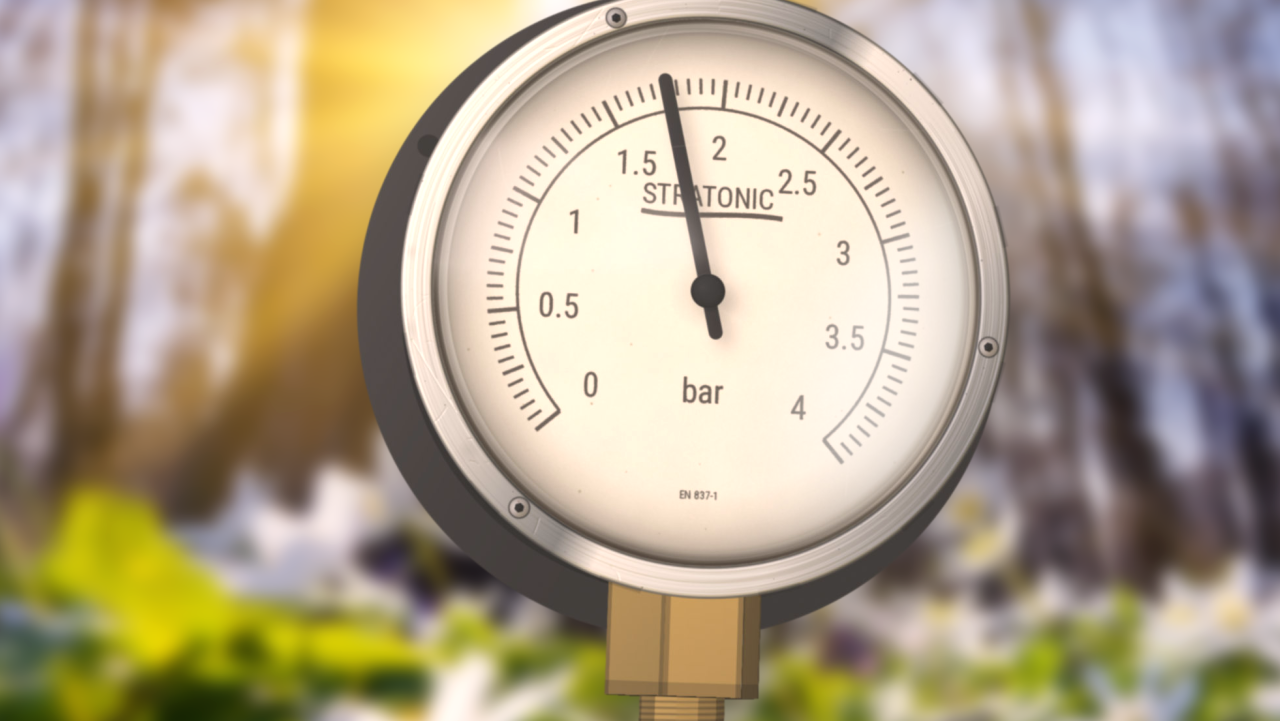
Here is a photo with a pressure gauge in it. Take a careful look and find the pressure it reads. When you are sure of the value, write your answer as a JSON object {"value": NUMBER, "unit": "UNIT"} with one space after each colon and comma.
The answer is {"value": 1.75, "unit": "bar"}
